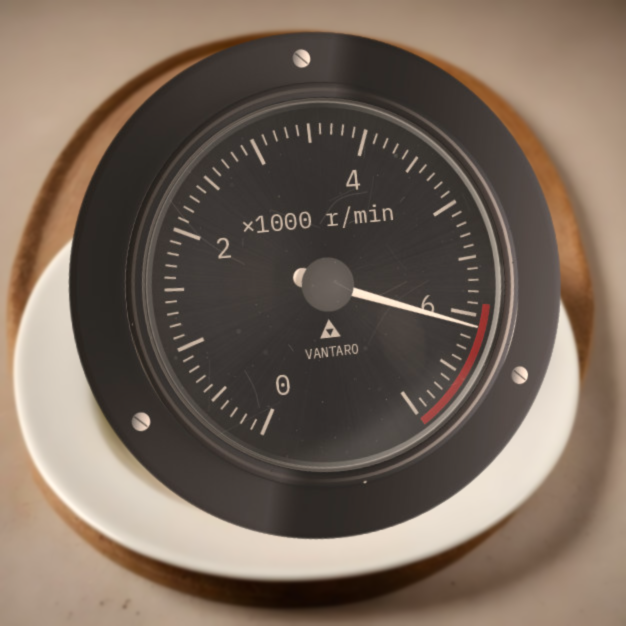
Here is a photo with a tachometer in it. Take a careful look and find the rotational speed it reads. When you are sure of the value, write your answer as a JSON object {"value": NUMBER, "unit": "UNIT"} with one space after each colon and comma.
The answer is {"value": 6100, "unit": "rpm"}
